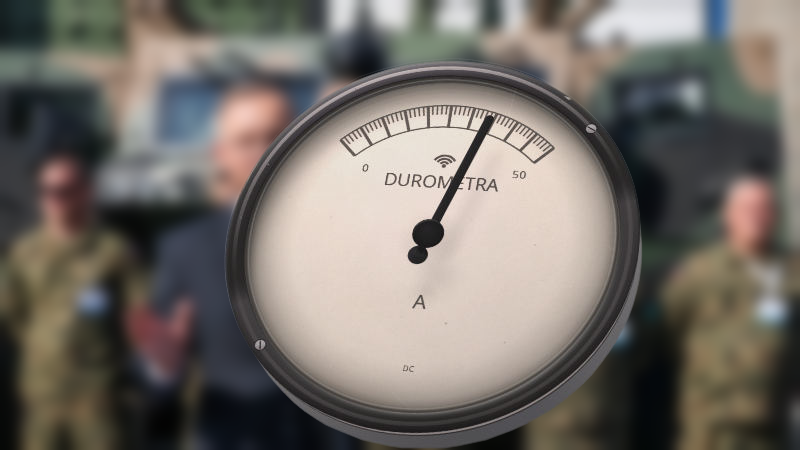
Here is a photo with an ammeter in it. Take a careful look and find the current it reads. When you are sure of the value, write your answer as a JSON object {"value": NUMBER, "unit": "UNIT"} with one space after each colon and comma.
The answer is {"value": 35, "unit": "A"}
